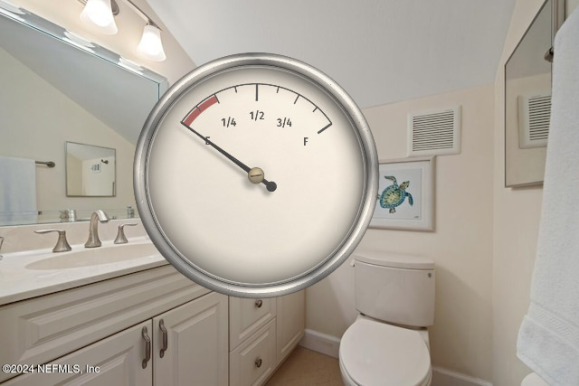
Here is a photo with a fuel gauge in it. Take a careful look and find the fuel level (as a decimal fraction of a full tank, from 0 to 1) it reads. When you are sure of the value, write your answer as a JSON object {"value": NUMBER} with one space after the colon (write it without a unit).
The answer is {"value": 0}
